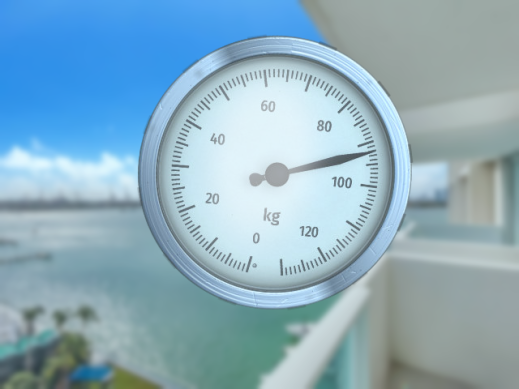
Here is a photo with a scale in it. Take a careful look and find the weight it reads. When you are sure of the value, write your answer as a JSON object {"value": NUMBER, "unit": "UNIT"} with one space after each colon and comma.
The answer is {"value": 92, "unit": "kg"}
